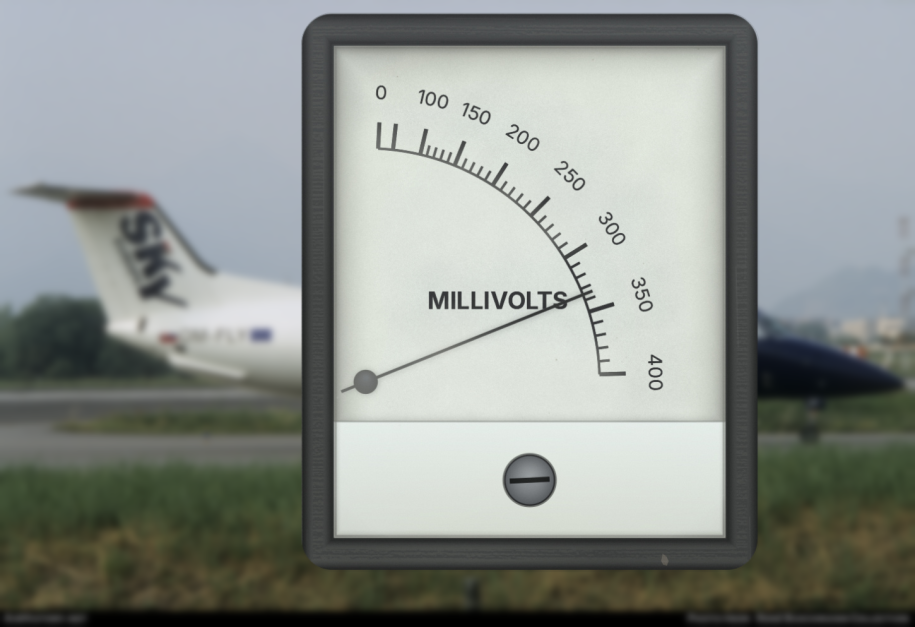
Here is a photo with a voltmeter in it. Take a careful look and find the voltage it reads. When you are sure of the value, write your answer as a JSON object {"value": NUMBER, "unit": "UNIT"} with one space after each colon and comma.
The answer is {"value": 335, "unit": "mV"}
